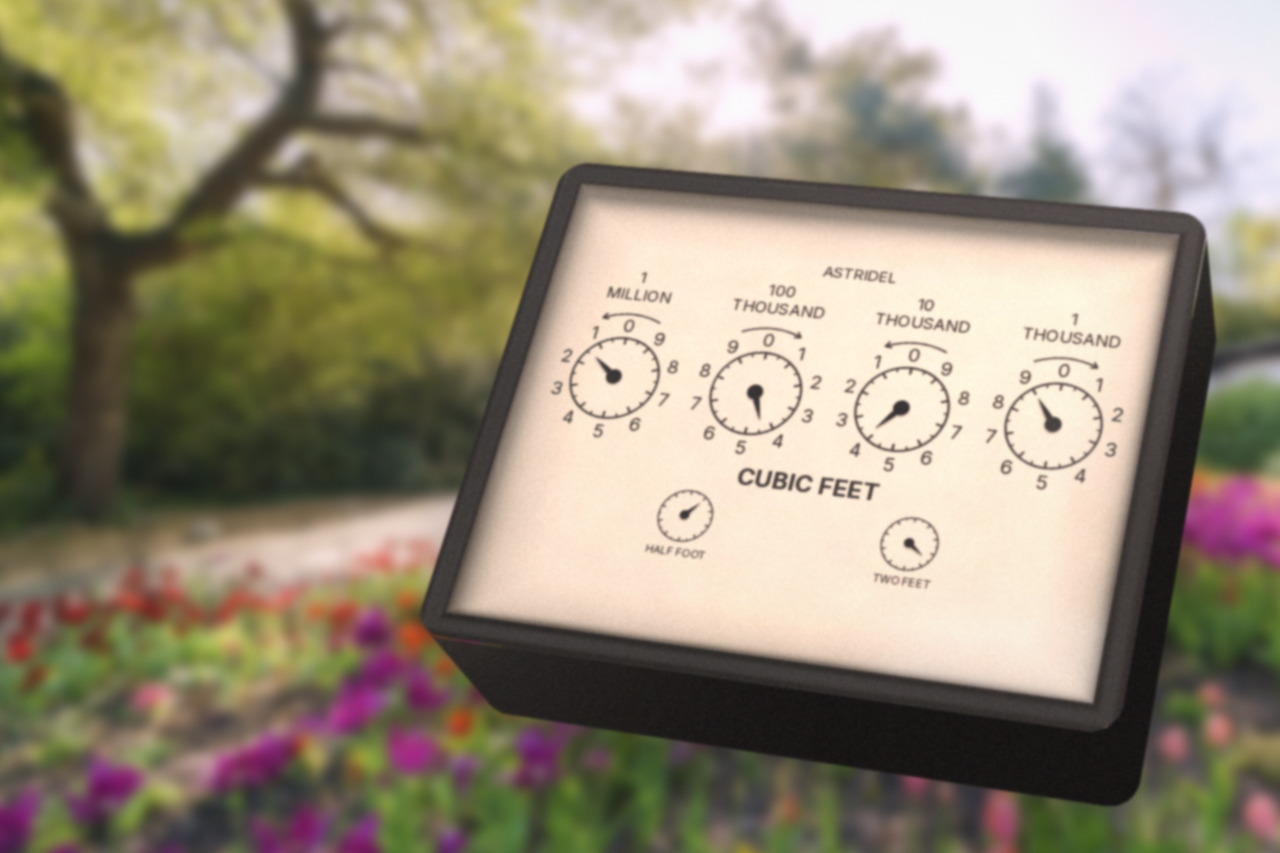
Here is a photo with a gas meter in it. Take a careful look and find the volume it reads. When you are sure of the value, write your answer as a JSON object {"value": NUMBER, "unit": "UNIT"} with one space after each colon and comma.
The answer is {"value": 143900, "unit": "ft³"}
